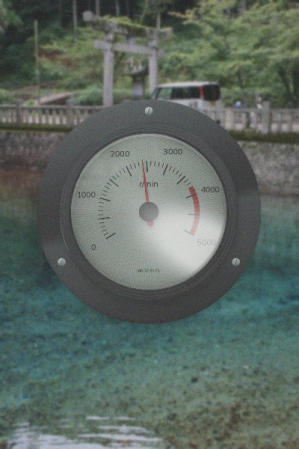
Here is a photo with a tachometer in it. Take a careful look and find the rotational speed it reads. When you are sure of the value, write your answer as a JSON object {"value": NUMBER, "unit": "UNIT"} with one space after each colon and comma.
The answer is {"value": 2400, "unit": "rpm"}
